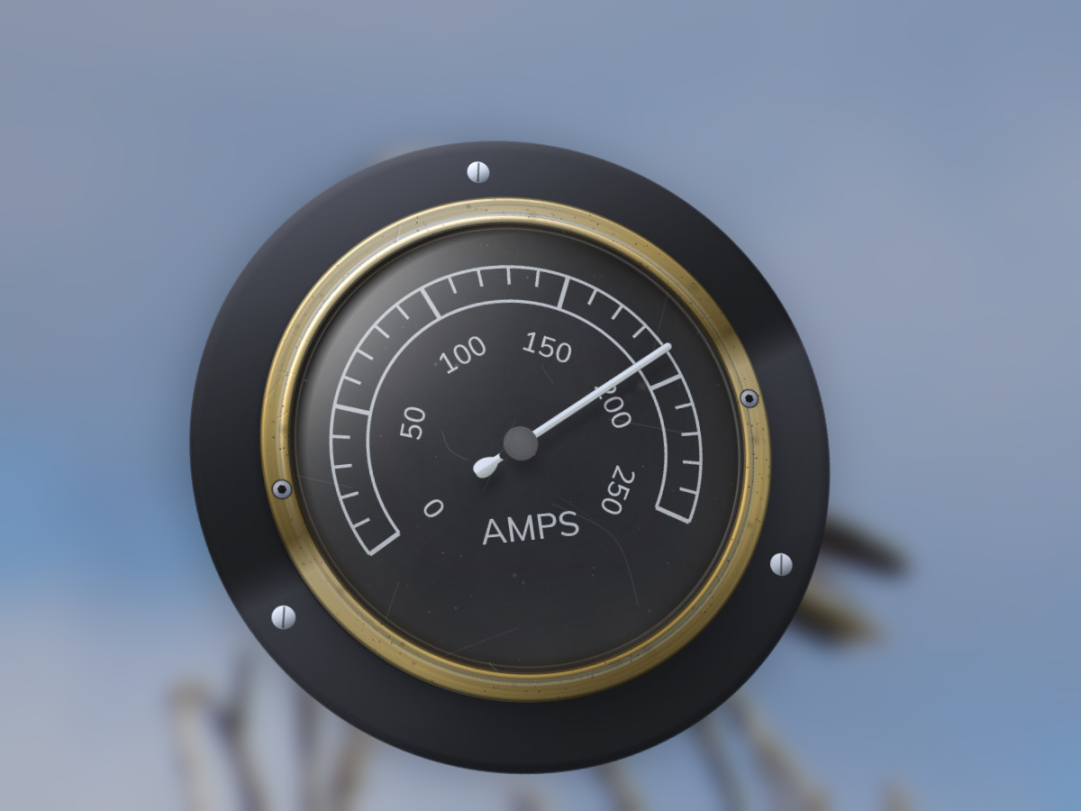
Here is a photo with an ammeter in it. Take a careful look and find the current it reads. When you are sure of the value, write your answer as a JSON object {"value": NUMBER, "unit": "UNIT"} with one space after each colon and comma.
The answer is {"value": 190, "unit": "A"}
